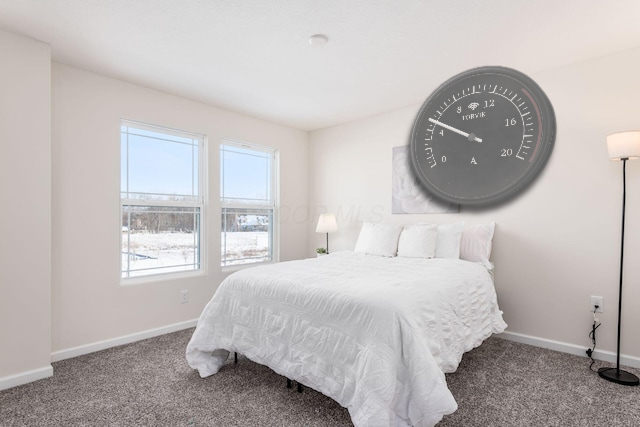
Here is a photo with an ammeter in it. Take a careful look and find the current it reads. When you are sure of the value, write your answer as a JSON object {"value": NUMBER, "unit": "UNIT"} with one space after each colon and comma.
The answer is {"value": 5, "unit": "A"}
